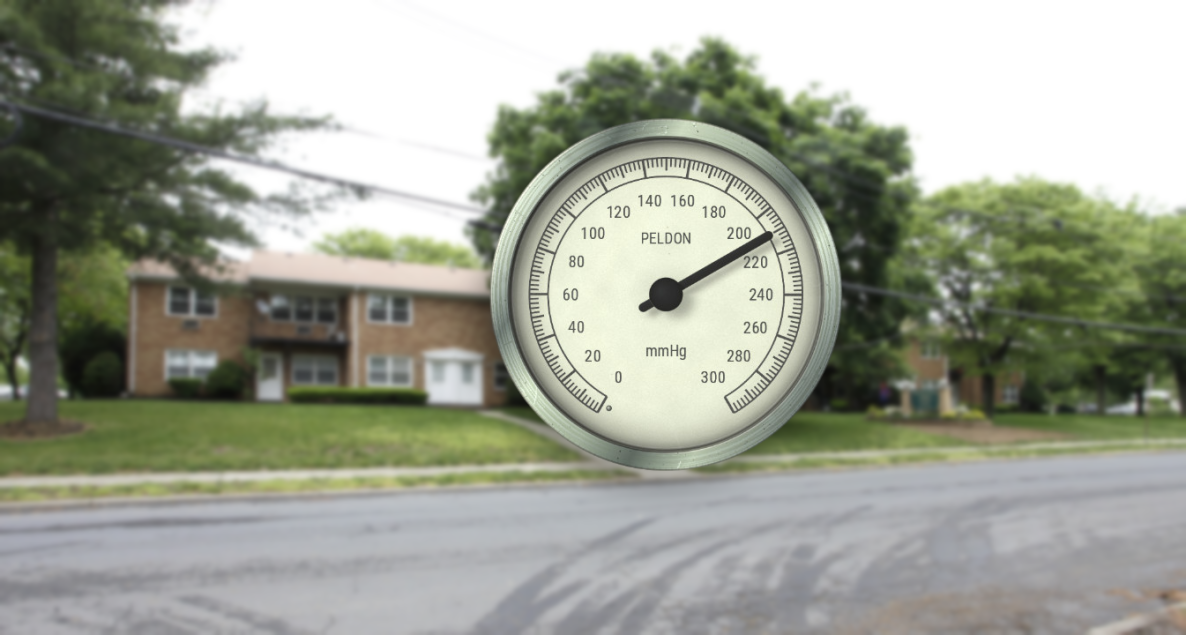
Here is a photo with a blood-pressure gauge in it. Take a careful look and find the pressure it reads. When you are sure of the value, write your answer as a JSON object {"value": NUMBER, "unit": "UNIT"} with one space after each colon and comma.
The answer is {"value": 210, "unit": "mmHg"}
